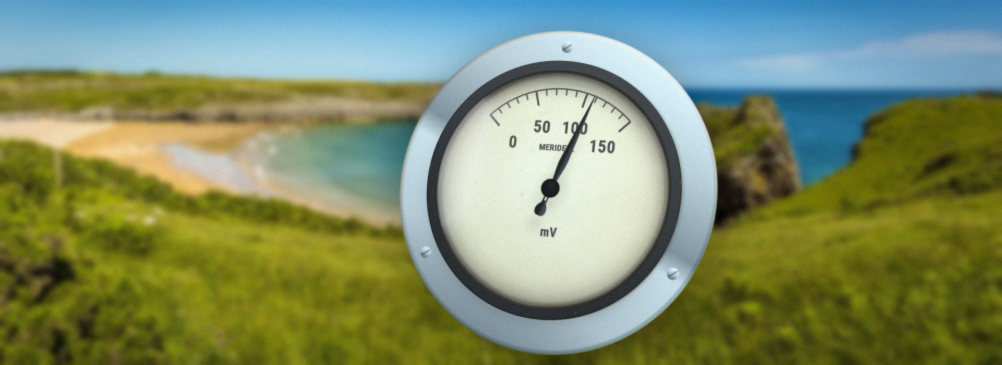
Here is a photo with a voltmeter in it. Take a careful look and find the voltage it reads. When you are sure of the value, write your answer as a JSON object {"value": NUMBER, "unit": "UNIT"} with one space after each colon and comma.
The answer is {"value": 110, "unit": "mV"}
